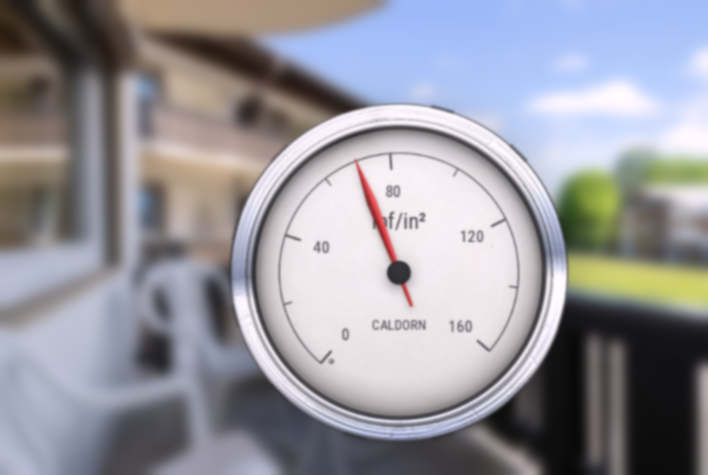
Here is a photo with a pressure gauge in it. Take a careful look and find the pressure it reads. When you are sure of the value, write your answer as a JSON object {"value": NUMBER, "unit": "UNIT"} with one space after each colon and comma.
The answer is {"value": 70, "unit": "psi"}
